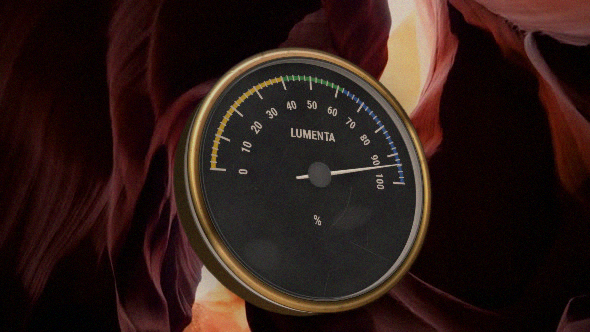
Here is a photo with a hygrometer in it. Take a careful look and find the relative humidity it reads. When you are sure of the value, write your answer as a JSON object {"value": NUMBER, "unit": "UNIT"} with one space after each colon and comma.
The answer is {"value": 94, "unit": "%"}
